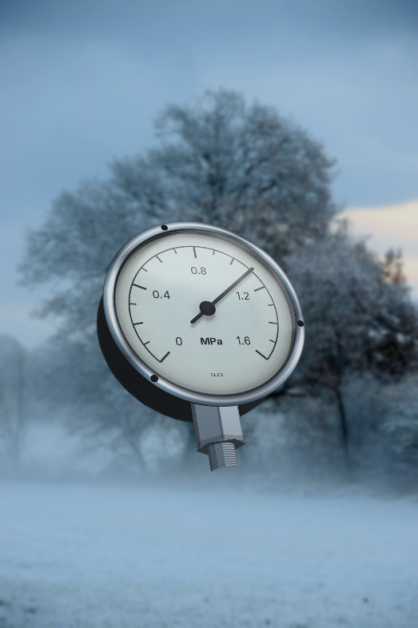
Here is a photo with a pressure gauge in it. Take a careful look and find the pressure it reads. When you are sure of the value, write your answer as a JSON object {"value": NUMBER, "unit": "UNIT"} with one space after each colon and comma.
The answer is {"value": 1.1, "unit": "MPa"}
